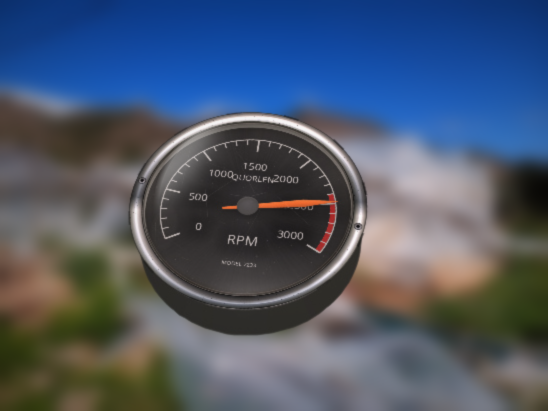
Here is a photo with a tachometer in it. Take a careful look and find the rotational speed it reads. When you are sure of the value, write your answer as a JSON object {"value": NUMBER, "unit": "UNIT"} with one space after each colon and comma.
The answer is {"value": 2500, "unit": "rpm"}
